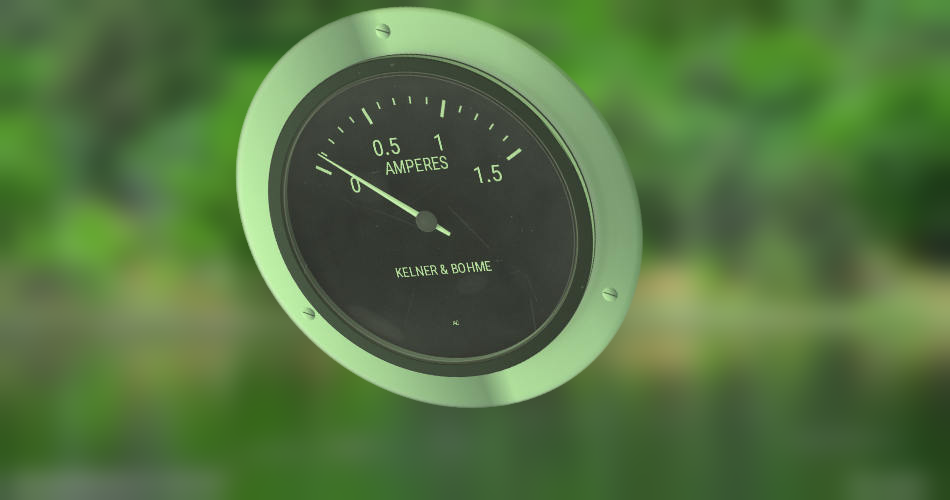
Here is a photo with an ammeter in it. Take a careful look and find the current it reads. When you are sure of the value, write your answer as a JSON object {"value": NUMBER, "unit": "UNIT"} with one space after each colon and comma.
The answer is {"value": 0.1, "unit": "A"}
